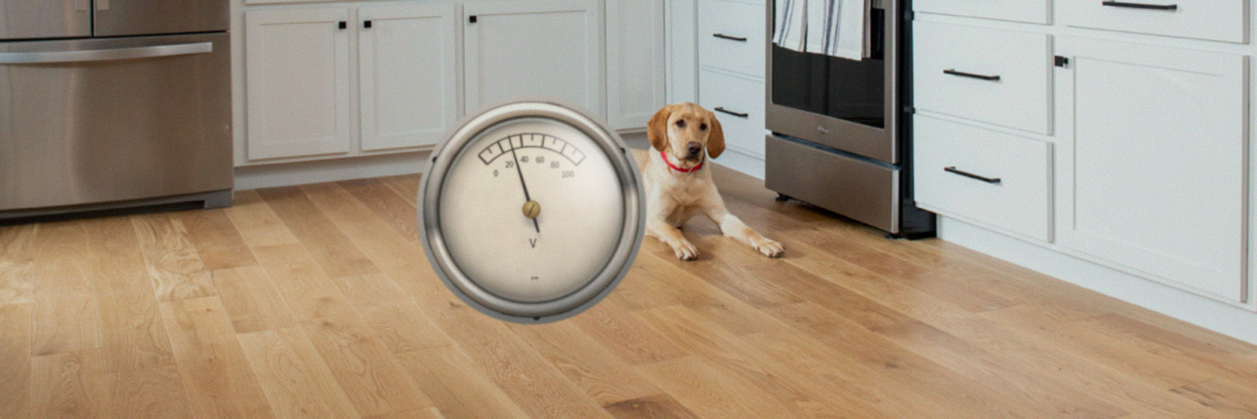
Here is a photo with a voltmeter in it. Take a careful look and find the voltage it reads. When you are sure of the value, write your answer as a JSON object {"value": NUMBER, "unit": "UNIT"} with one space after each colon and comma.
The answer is {"value": 30, "unit": "V"}
